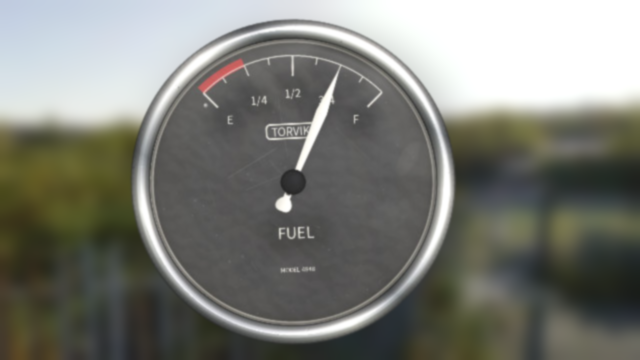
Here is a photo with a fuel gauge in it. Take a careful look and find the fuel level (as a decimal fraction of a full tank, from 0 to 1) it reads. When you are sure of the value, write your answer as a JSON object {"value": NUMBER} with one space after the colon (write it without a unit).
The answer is {"value": 0.75}
